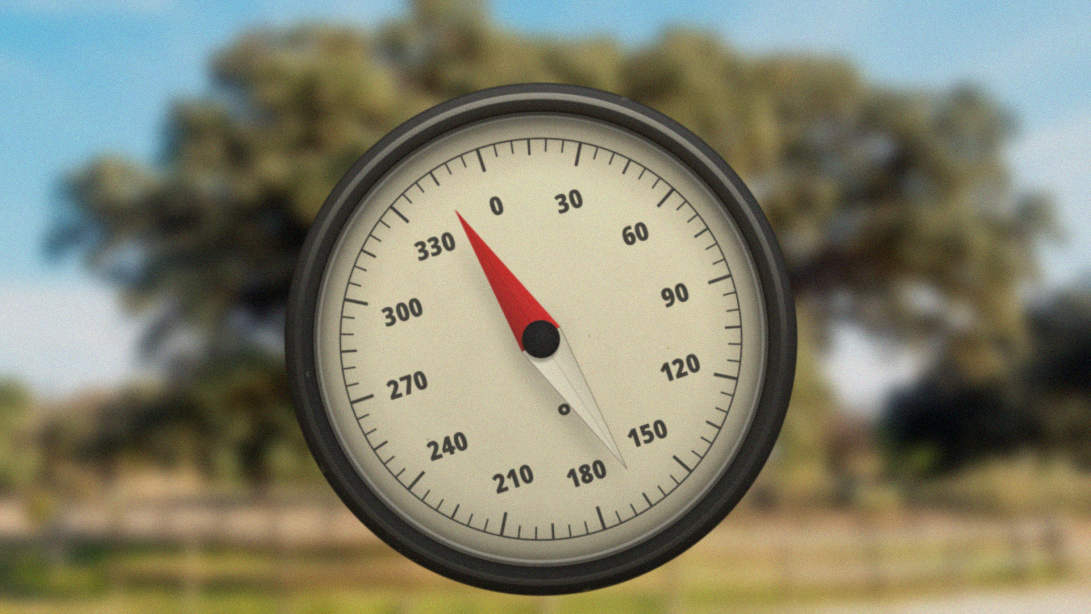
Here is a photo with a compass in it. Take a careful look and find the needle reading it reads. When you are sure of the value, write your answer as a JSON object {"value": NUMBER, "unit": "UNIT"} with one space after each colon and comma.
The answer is {"value": 345, "unit": "°"}
